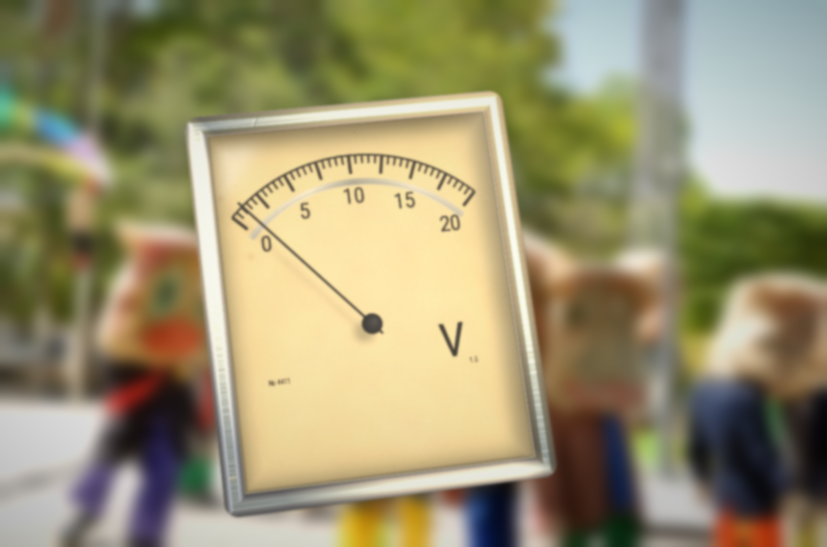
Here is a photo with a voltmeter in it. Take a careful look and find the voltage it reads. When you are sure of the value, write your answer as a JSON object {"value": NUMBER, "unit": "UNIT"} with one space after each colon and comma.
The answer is {"value": 1, "unit": "V"}
